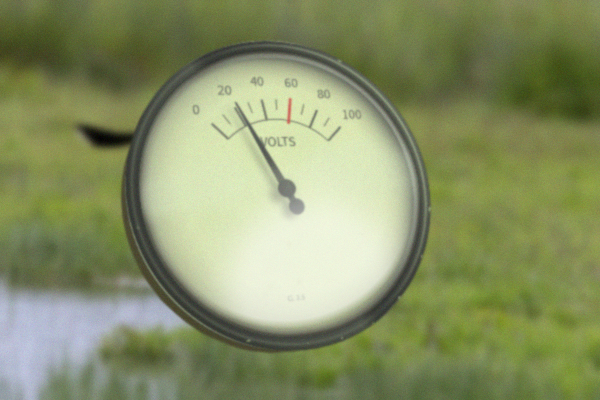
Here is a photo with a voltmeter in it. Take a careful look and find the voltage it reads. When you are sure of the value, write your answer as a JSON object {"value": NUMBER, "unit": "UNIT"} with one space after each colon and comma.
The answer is {"value": 20, "unit": "V"}
